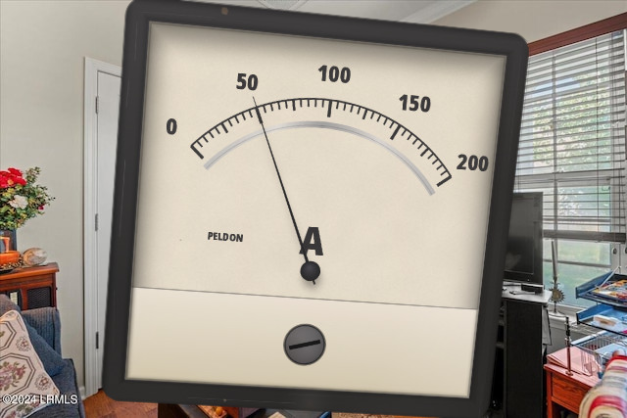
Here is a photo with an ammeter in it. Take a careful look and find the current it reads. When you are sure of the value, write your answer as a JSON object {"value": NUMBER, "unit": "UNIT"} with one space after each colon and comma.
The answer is {"value": 50, "unit": "A"}
